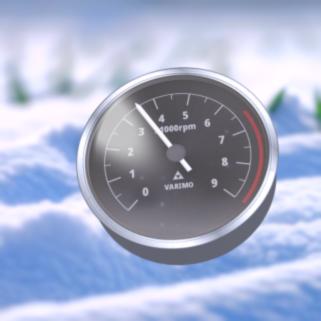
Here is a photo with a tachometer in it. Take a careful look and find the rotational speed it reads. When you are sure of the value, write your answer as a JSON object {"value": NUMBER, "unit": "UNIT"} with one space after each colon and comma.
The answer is {"value": 3500, "unit": "rpm"}
